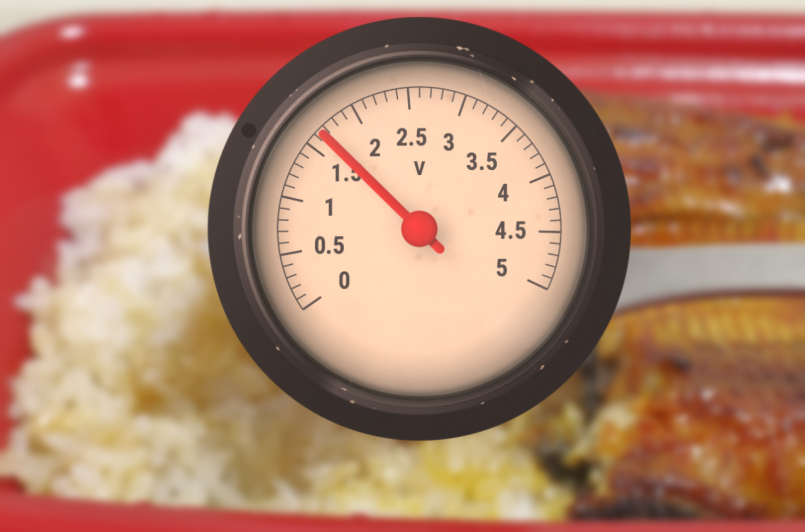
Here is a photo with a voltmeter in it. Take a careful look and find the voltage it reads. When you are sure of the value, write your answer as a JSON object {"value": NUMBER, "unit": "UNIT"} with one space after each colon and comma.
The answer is {"value": 1.65, "unit": "V"}
